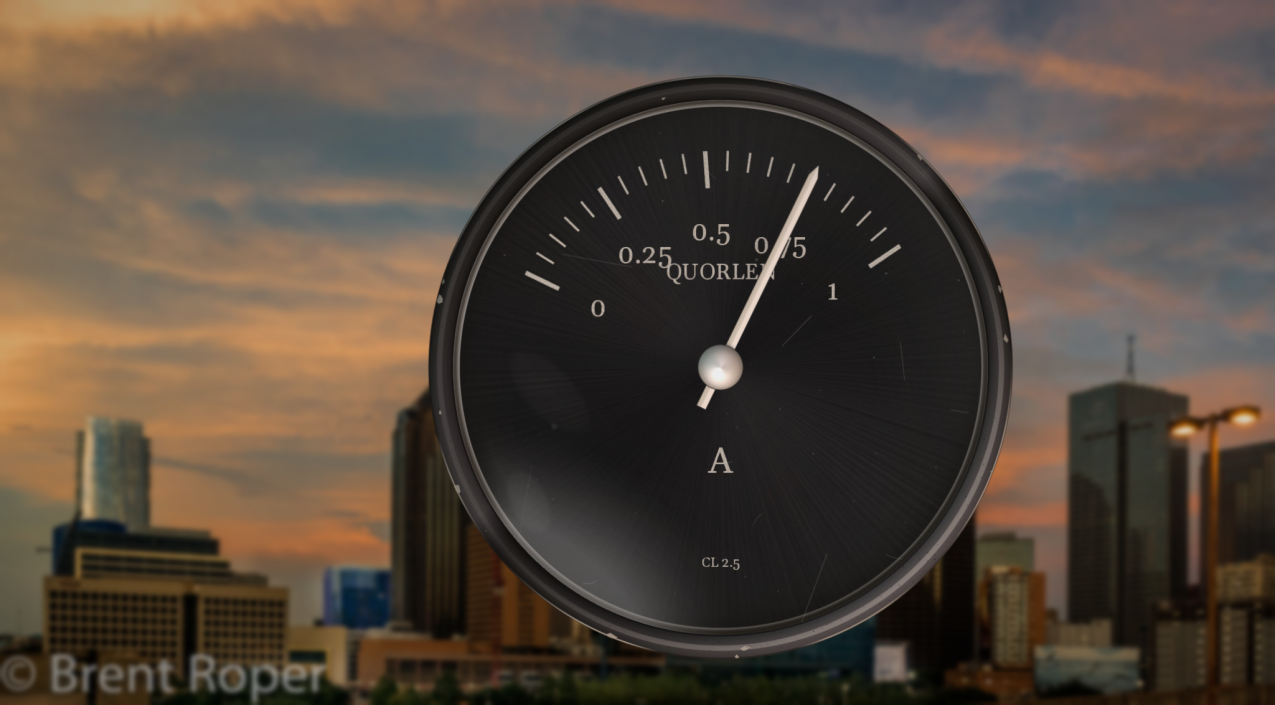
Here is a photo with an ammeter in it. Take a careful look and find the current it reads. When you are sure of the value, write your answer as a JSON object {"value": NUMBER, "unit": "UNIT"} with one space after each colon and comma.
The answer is {"value": 0.75, "unit": "A"}
